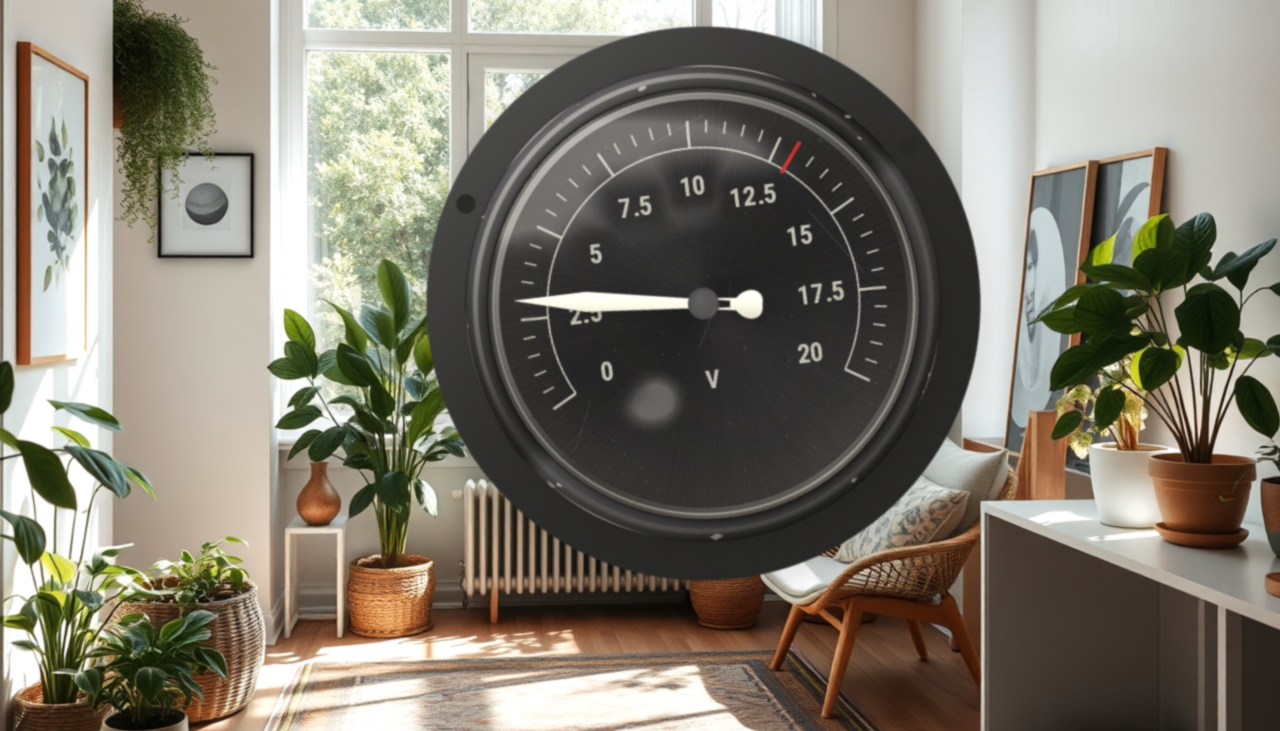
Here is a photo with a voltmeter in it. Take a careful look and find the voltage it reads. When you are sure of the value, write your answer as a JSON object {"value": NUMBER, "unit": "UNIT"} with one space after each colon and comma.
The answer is {"value": 3, "unit": "V"}
